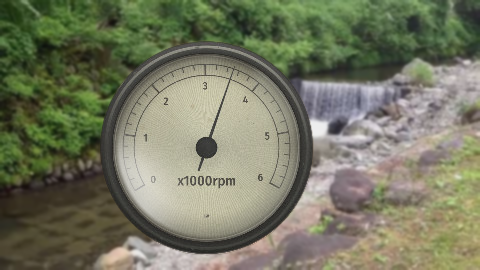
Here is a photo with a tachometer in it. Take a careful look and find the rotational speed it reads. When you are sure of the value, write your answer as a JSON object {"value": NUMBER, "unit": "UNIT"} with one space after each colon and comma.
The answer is {"value": 3500, "unit": "rpm"}
